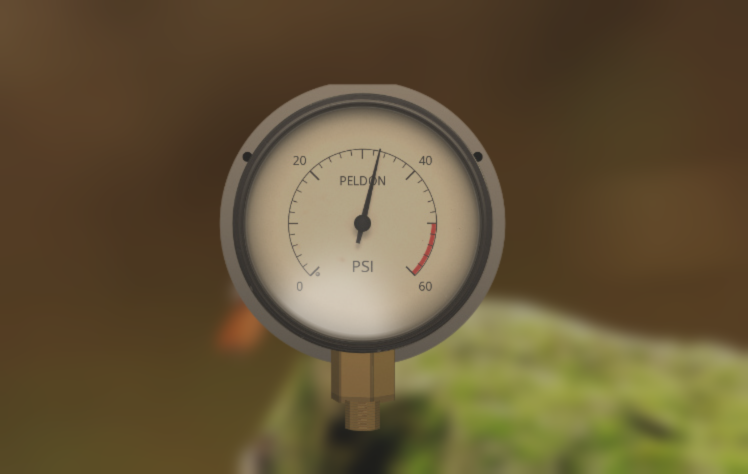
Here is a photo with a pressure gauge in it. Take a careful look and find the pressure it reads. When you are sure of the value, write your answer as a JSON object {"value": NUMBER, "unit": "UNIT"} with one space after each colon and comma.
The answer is {"value": 33, "unit": "psi"}
